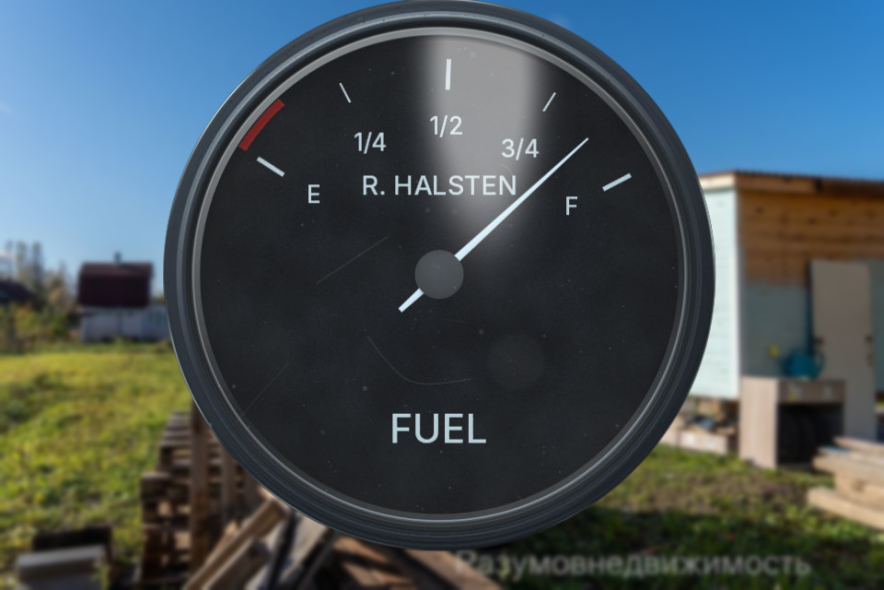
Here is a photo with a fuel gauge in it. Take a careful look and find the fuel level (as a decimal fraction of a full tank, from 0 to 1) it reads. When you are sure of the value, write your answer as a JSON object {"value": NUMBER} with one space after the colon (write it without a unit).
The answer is {"value": 0.875}
